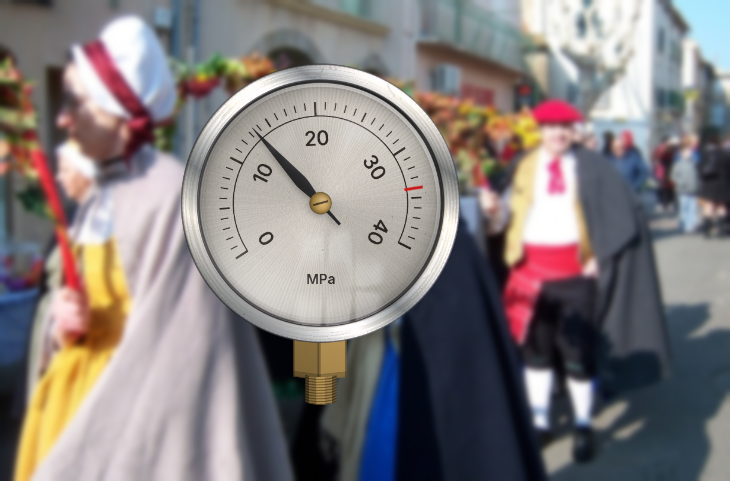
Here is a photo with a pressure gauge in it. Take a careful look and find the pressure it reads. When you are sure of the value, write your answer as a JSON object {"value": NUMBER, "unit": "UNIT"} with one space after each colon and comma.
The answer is {"value": 13.5, "unit": "MPa"}
